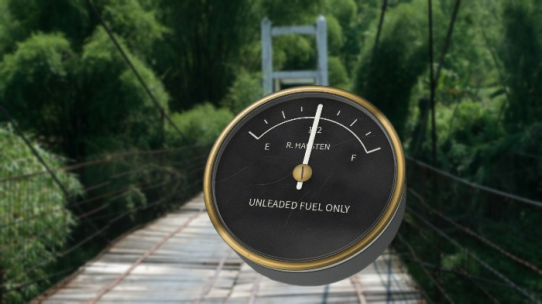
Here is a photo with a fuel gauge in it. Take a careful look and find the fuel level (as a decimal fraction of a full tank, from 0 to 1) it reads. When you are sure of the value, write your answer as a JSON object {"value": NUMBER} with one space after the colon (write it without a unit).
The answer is {"value": 0.5}
